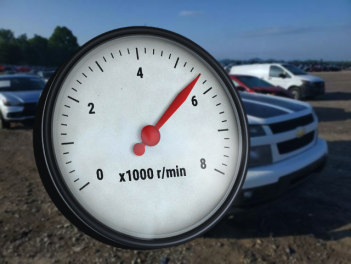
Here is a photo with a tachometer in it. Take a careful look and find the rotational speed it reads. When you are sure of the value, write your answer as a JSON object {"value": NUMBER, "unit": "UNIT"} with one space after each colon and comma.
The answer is {"value": 5600, "unit": "rpm"}
